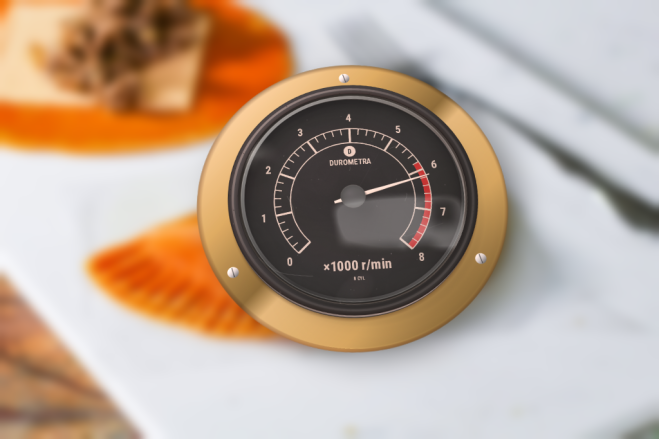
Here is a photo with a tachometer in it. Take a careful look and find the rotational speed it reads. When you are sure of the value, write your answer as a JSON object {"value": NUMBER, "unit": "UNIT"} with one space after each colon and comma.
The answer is {"value": 6200, "unit": "rpm"}
